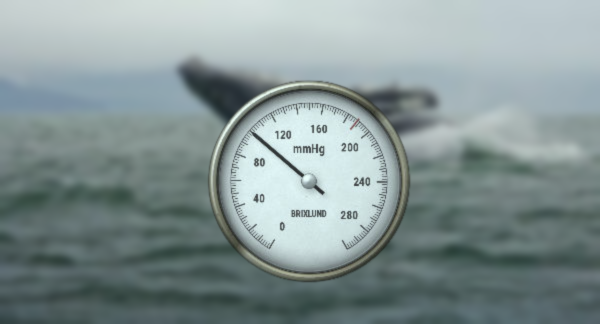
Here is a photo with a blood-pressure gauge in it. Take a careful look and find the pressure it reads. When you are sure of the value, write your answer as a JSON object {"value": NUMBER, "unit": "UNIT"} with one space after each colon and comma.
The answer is {"value": 100, "unit": "mmHg"}
